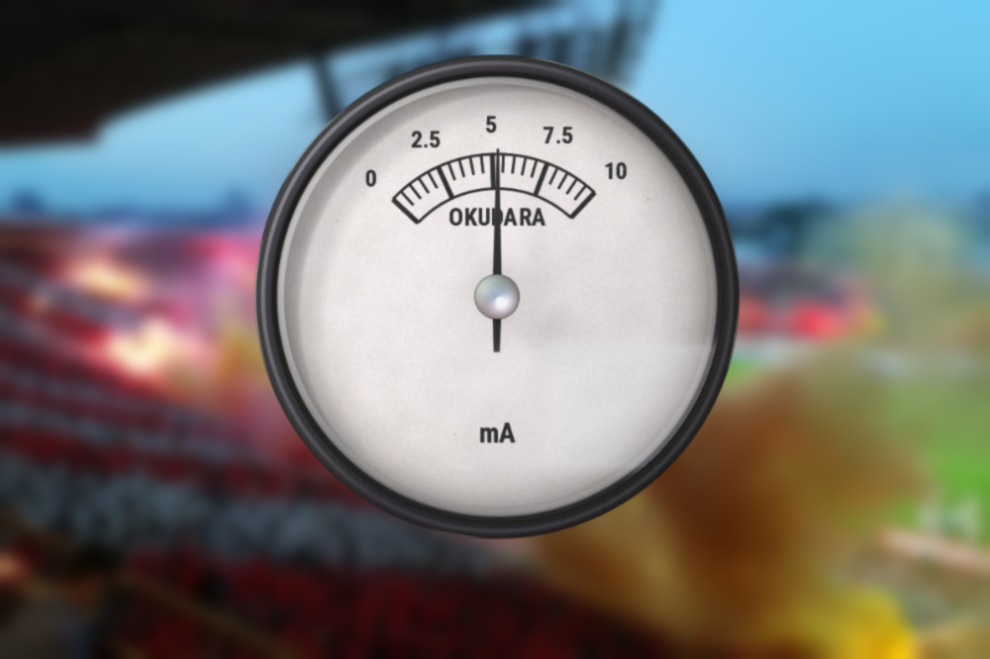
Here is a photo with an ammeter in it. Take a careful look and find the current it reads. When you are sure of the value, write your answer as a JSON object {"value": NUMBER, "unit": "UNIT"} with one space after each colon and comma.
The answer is {"value": 5.25, "unit": "mA"}
